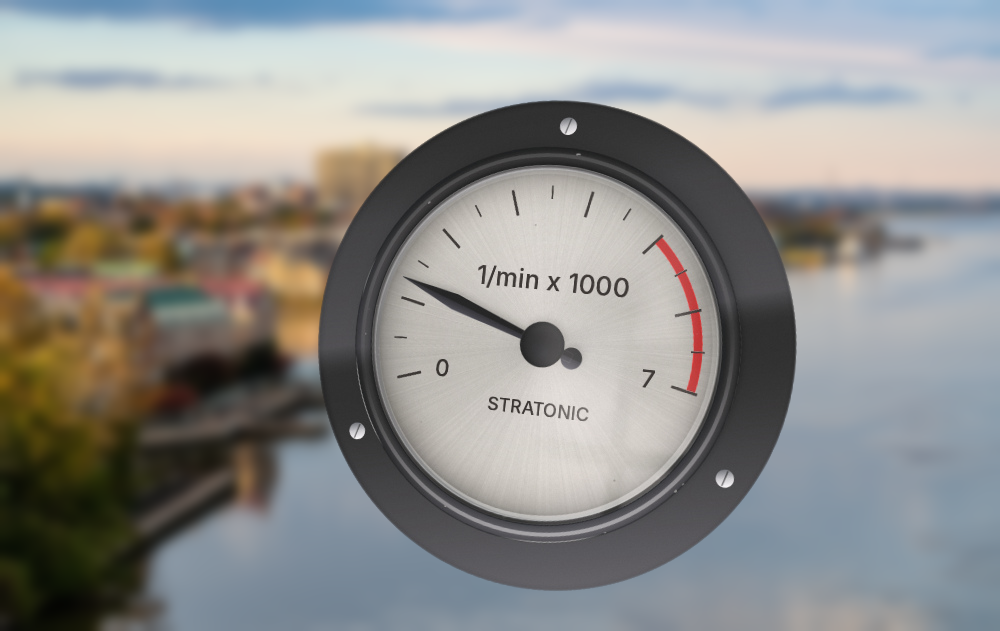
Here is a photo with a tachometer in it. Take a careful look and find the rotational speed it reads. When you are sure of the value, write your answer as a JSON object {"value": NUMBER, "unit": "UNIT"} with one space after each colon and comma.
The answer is {"value": 1250, "unit": "rpm"}
